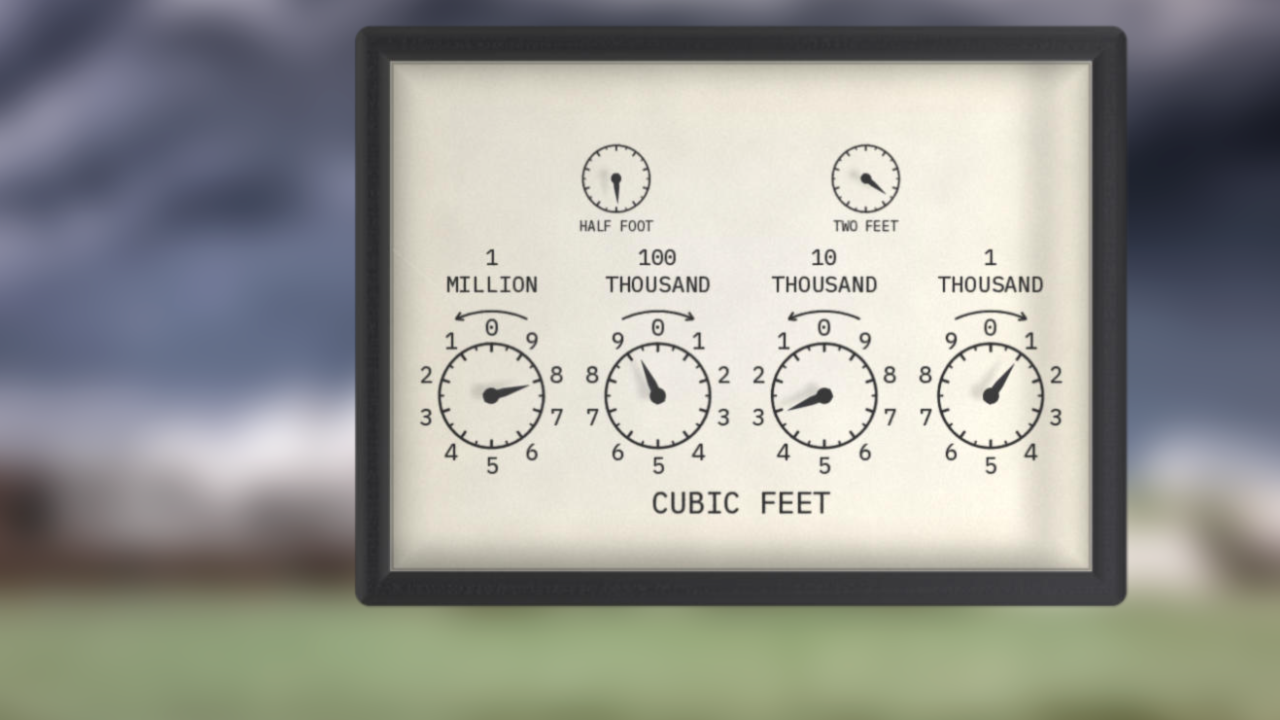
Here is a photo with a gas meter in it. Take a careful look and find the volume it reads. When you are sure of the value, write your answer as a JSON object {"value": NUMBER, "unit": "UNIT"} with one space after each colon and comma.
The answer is {"value": 793100, "unit": "ft³"}
